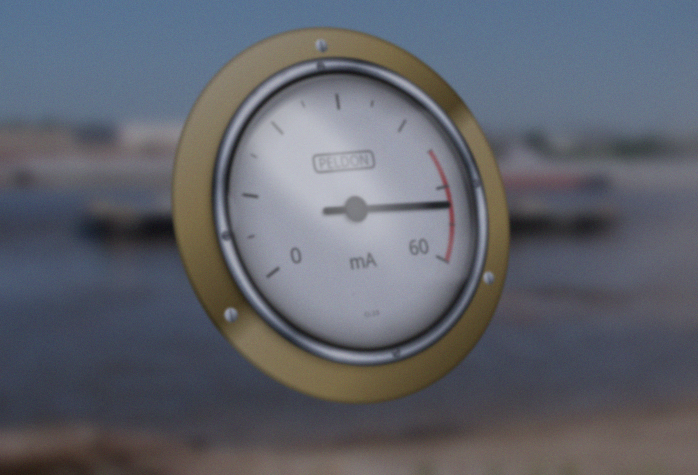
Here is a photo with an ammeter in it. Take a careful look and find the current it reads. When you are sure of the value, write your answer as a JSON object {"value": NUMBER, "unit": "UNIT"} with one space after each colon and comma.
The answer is {"value": 52.5, "unit": "mA"}
